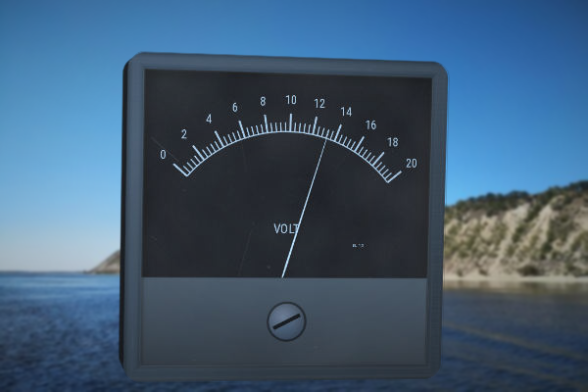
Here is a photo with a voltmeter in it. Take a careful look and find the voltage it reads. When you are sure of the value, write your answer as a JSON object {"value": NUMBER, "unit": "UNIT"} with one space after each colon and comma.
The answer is {"value": 13.2, "unit": "V"}
